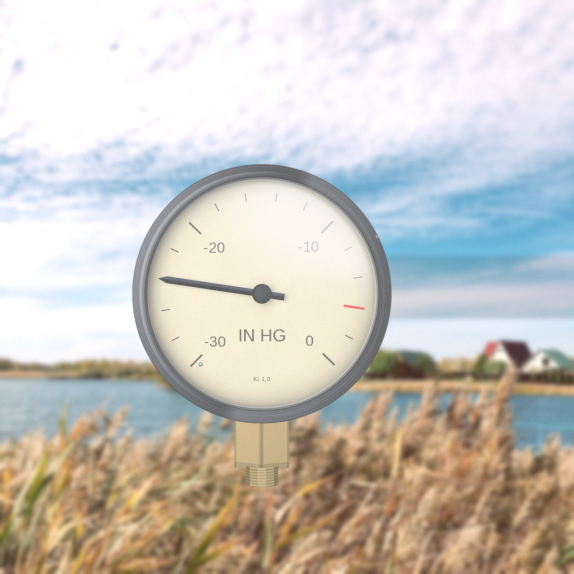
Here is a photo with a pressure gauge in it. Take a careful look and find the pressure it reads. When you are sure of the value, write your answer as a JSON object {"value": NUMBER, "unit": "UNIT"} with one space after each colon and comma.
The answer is {"value": -24, "unit": "inHg"}
